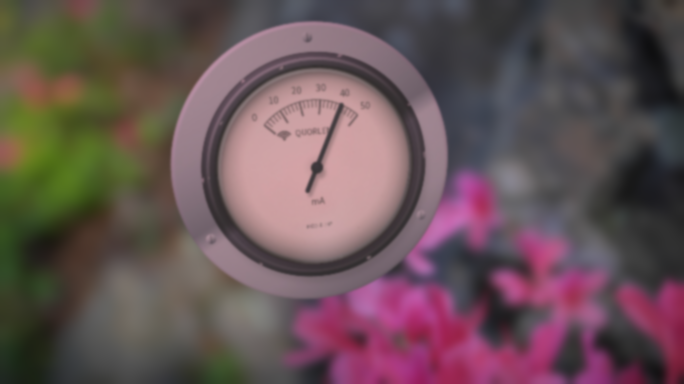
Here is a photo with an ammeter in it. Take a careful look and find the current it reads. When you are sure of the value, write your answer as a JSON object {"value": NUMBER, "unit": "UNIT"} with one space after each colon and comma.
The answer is {"value": 40, "unit": "mA"}
